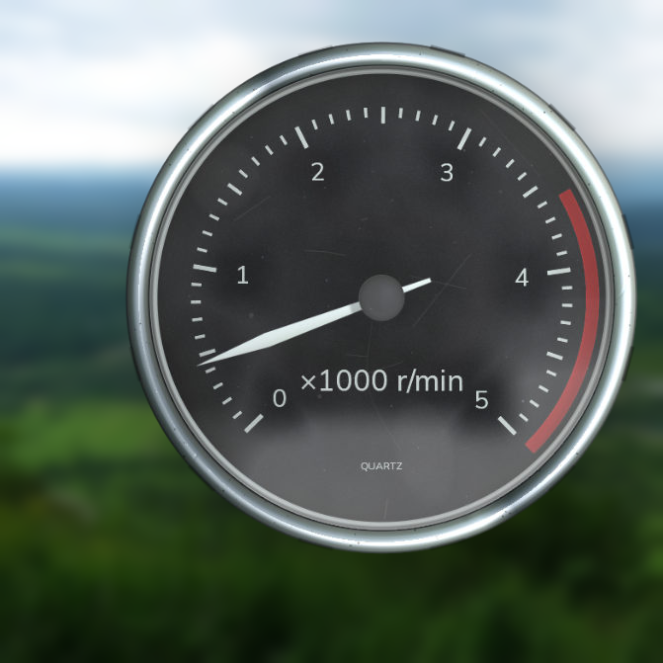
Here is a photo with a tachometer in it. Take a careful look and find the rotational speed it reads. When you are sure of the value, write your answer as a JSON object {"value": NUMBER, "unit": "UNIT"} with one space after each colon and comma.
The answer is {"value": 450, "unit": "rpm"}
